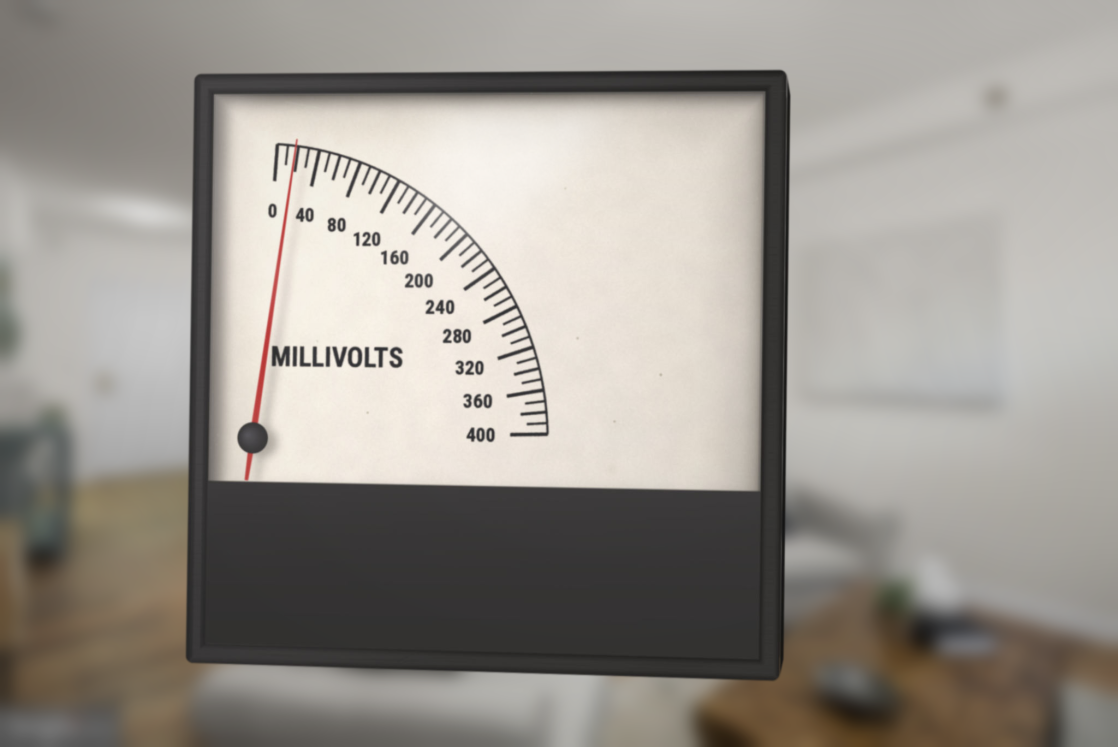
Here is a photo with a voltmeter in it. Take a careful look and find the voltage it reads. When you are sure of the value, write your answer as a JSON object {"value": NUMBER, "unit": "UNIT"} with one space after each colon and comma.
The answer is {"value": 20, "unit": "mV"}
